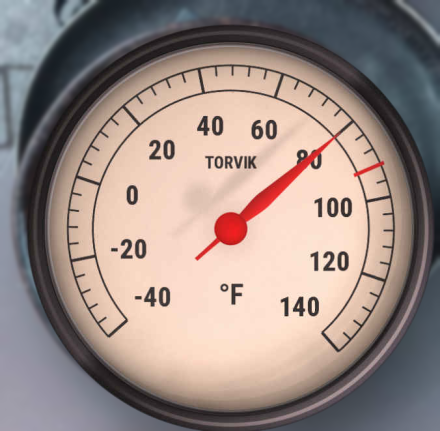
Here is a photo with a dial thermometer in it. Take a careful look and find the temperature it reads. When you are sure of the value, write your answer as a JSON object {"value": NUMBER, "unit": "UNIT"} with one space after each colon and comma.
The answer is {"value": 80, "unit": "°F"}
